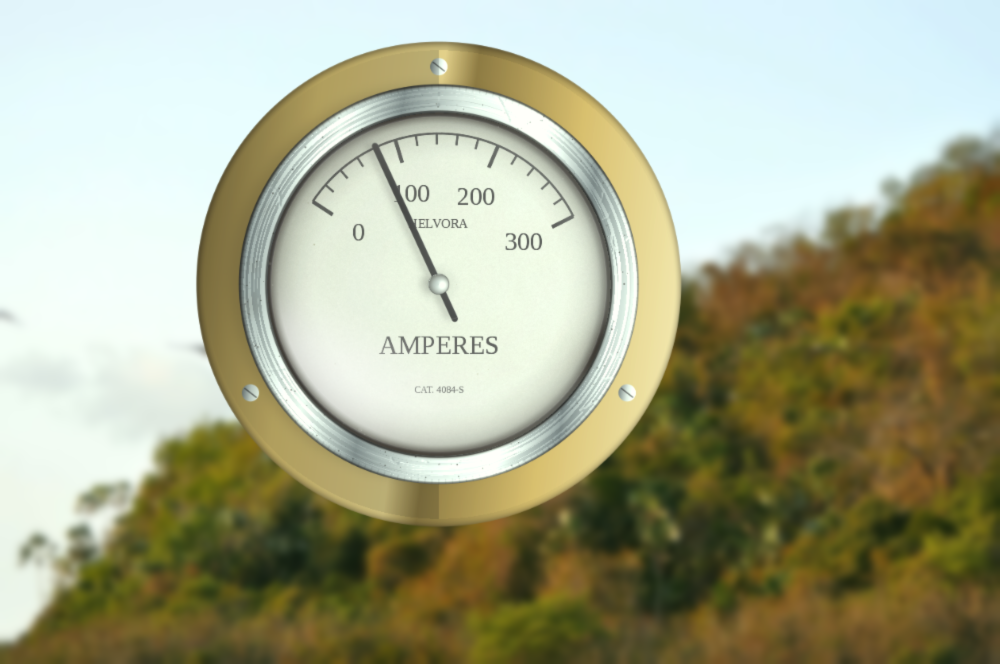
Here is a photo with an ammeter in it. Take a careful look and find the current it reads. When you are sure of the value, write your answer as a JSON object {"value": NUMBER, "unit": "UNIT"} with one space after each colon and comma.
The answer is {"value": 80, "unit": "A"}
